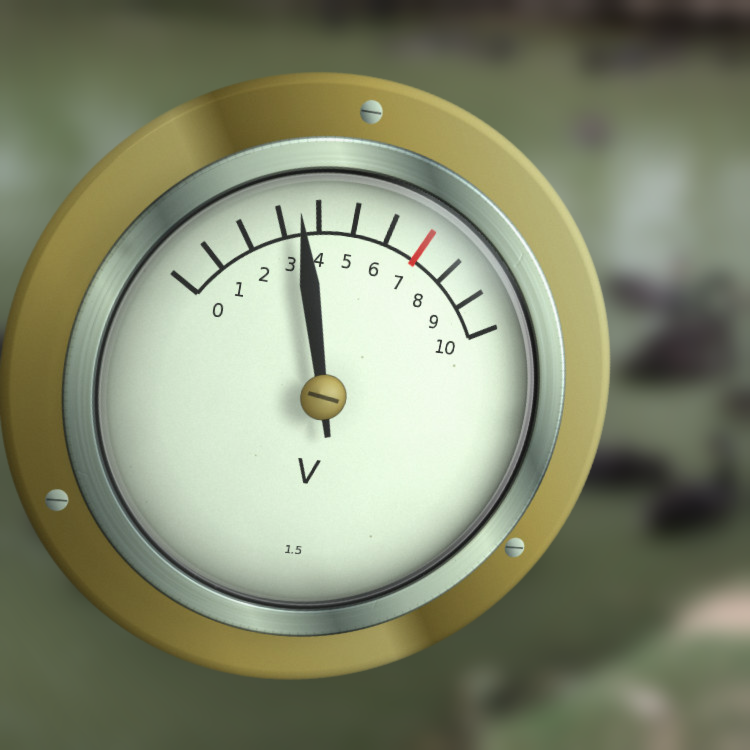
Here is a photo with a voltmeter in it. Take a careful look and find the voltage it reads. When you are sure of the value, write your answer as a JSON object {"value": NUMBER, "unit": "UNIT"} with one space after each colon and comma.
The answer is {"value": 3.5, "unit": "V"}
